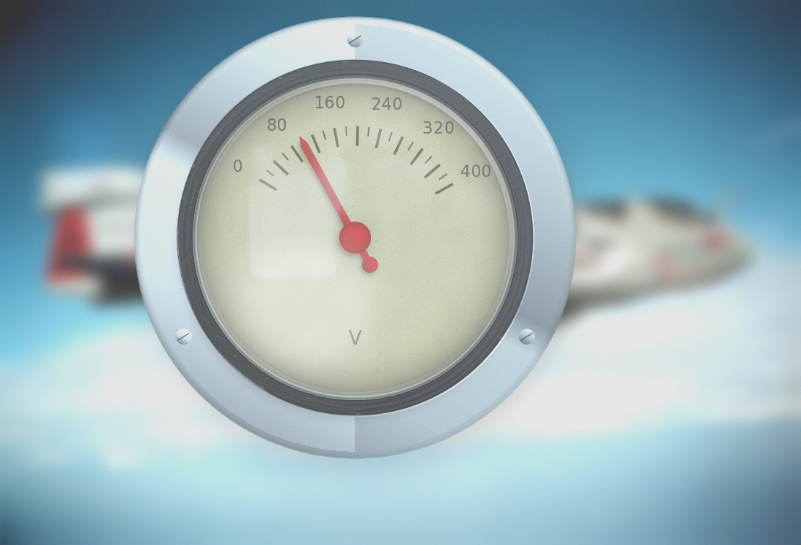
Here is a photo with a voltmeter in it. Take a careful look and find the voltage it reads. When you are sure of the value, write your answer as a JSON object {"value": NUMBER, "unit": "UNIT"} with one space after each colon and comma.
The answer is {"value": 100, "unit": "V"}
